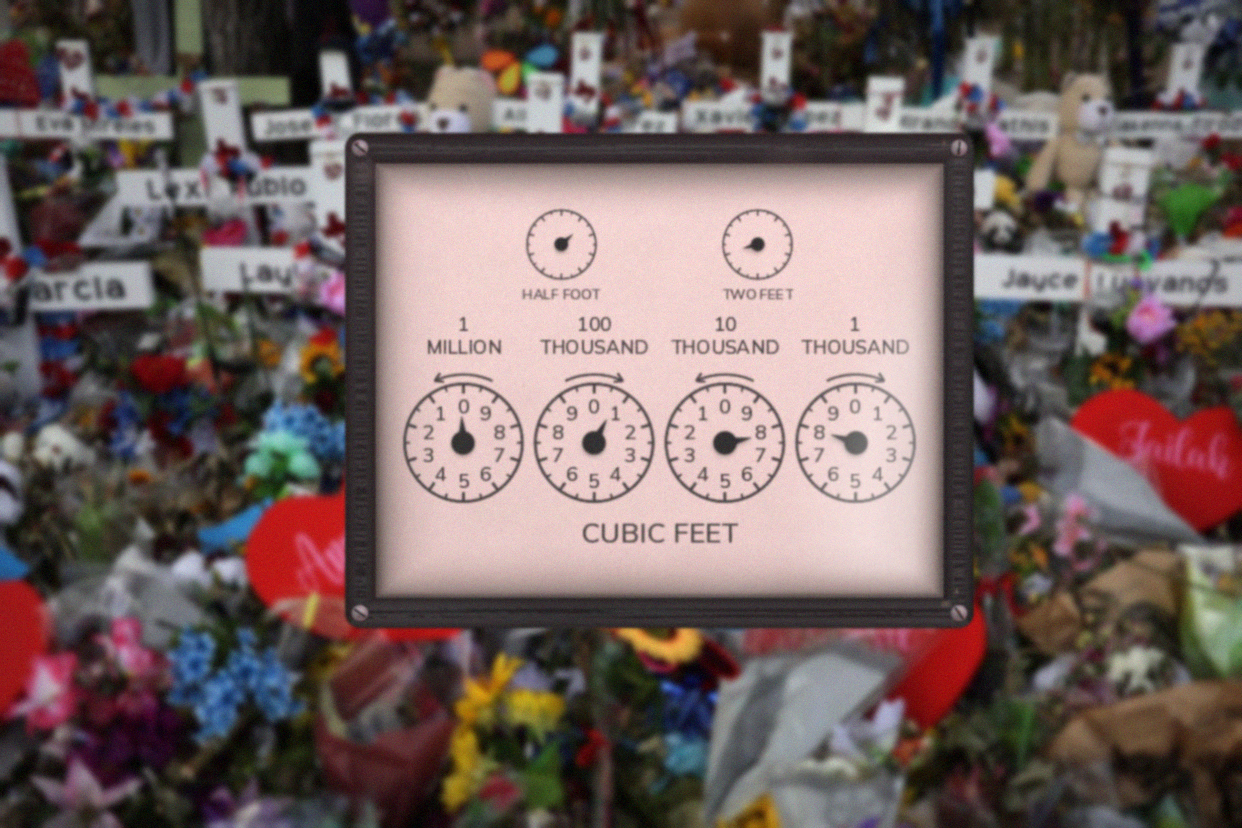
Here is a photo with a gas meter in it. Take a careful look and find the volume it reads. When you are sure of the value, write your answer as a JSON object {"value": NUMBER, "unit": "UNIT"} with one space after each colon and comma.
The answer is {"value": 7800, "unit": "ft³"}
